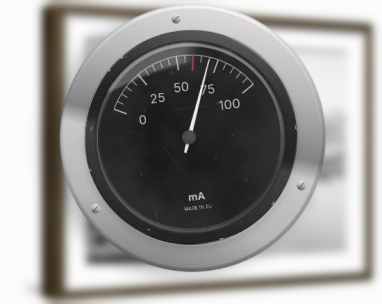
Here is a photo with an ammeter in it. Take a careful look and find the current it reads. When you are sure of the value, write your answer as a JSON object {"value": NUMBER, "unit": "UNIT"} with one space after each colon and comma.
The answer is {"value": 70, "unit": "mA"}
